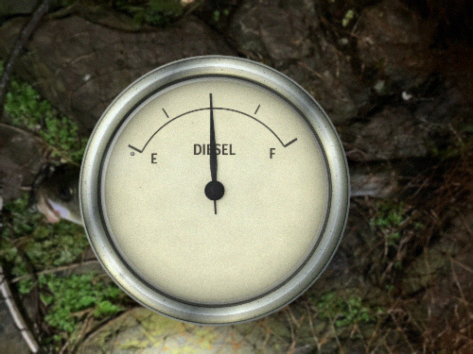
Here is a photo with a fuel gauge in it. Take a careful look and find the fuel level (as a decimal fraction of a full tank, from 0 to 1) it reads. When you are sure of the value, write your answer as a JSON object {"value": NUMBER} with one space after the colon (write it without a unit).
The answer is {"value": 0.5}
